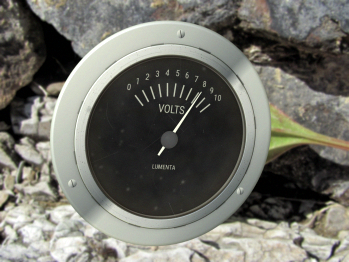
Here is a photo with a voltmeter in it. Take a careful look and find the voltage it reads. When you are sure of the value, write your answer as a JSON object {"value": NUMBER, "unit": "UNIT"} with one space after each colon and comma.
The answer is {"value": 8, "unit": "V"}
